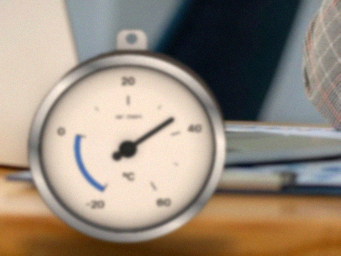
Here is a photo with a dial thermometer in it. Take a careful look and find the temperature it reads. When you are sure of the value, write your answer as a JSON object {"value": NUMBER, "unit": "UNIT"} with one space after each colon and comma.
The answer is {"value": 35, "unit": "°C"}
